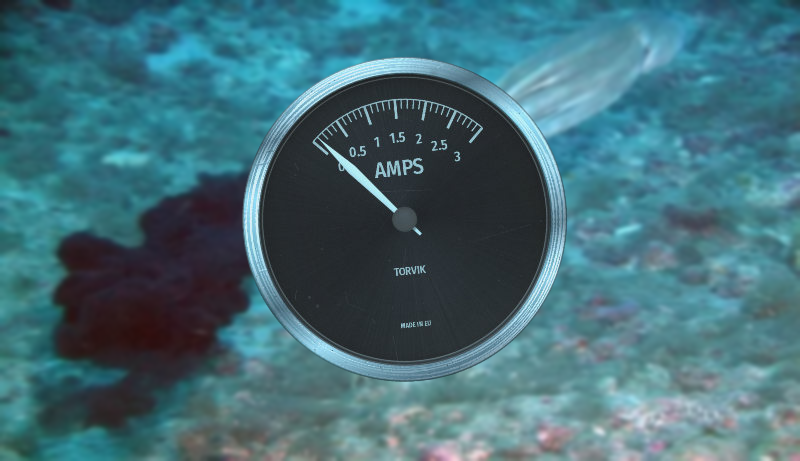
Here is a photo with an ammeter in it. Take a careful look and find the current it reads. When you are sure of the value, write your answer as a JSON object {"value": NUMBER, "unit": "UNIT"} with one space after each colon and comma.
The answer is {"value": 0.1, "unit": "A"}
